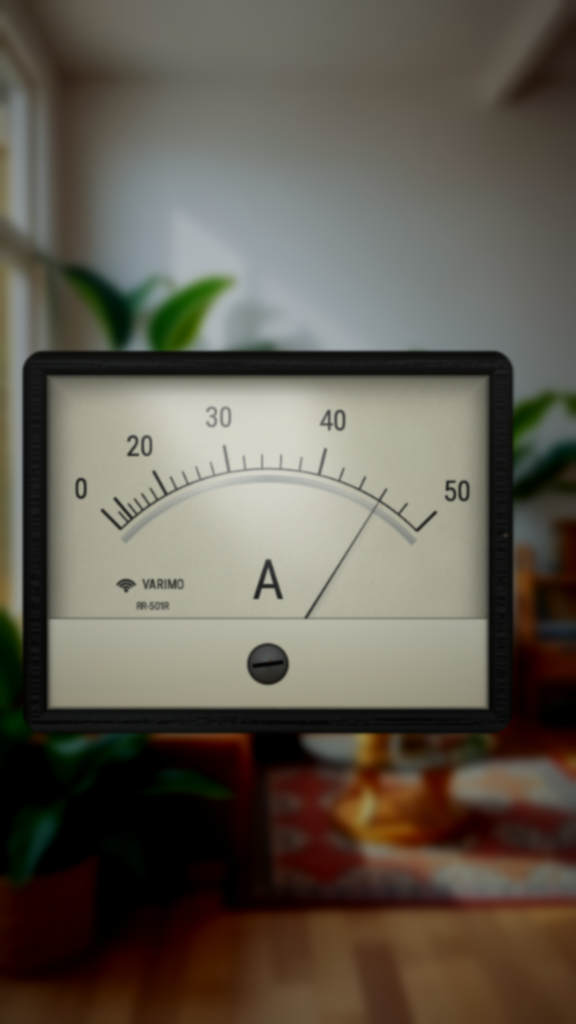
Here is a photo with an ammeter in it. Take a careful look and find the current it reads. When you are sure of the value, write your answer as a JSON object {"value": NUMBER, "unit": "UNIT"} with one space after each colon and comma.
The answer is {"value": 46, "unit": "A"}
